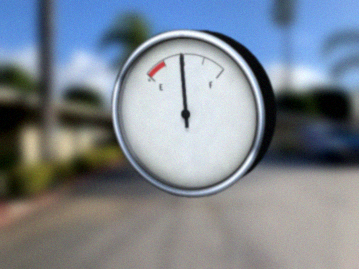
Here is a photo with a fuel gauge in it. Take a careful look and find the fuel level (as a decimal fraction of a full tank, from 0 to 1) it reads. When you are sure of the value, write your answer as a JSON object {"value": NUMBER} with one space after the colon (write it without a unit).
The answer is {"value": 0.5}
